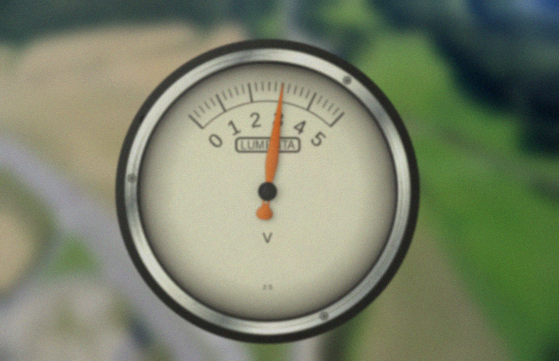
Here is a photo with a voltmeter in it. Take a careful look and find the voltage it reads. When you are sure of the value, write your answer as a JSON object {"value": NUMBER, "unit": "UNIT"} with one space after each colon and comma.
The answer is {"value": 3, "unit": "V"}
